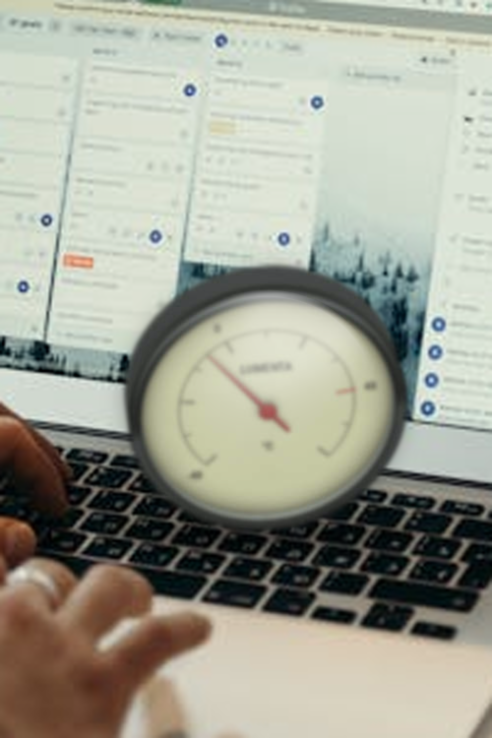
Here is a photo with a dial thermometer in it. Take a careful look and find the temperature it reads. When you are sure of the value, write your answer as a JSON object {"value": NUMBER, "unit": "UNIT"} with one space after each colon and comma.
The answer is {"value": -5, "unit": "°C"}
